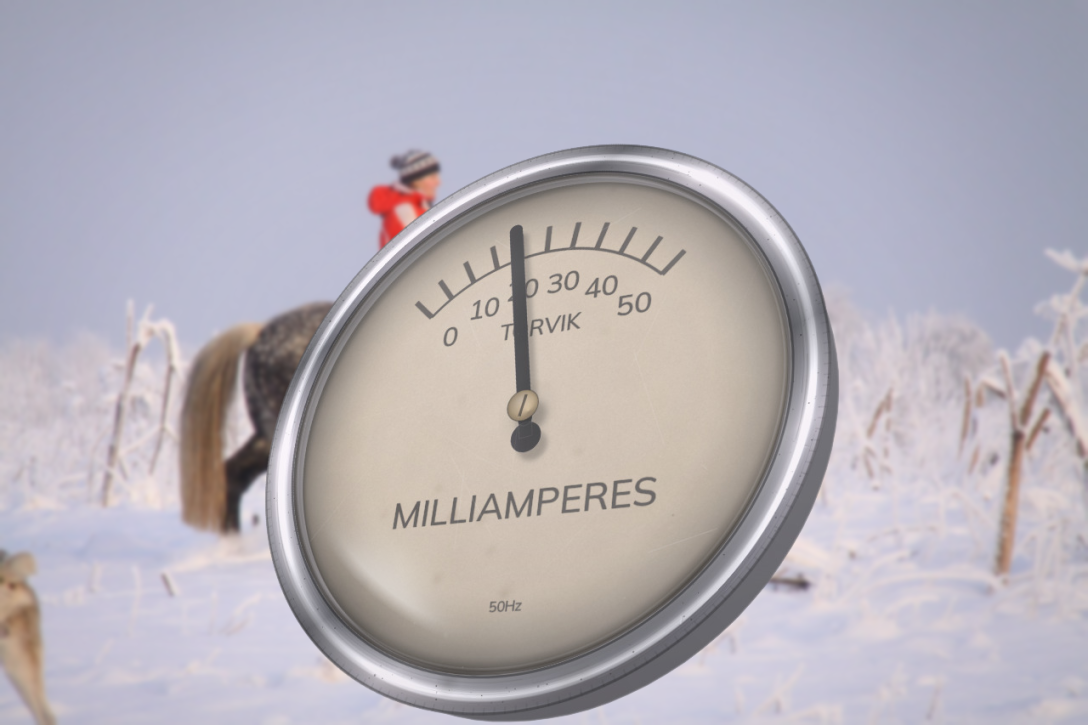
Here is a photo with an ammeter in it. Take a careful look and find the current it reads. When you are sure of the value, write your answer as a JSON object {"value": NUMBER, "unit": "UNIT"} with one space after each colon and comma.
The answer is {"value": 20, "unit": "mA"}
